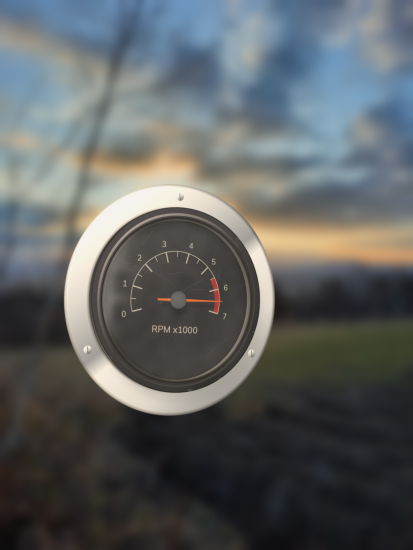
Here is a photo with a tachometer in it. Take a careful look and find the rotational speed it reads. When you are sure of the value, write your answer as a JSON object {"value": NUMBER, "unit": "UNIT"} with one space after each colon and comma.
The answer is {"value": 6500, "unit": "rpm"}
